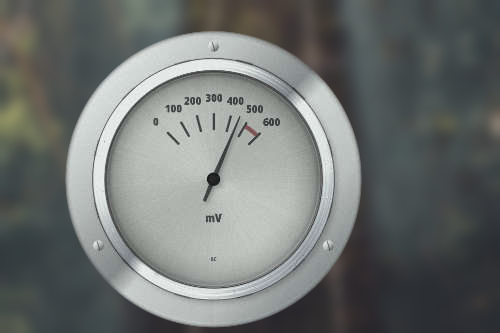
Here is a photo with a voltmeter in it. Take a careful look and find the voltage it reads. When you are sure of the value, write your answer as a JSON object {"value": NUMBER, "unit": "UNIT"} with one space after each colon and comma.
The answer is {"value": 450, "unit": "mV"}
